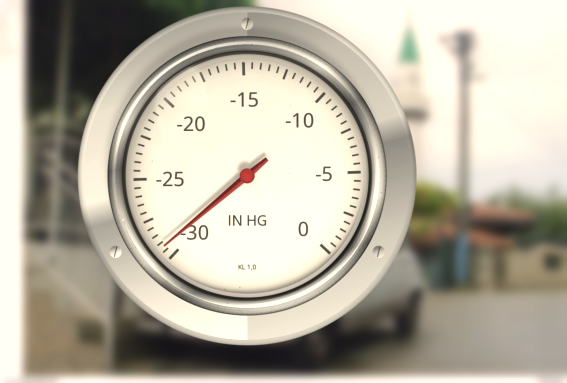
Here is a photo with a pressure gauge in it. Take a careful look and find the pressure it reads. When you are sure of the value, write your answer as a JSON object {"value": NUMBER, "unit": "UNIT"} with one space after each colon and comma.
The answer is {"value": -29.25, "unit": "inHg"}
